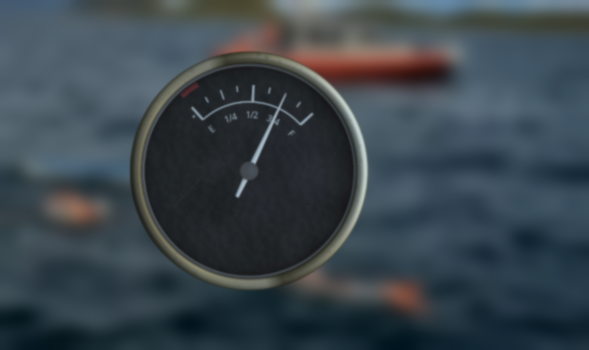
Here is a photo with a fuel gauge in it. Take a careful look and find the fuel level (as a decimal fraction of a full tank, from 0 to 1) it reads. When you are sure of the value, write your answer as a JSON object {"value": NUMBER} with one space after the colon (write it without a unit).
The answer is {"value": 0.75}
